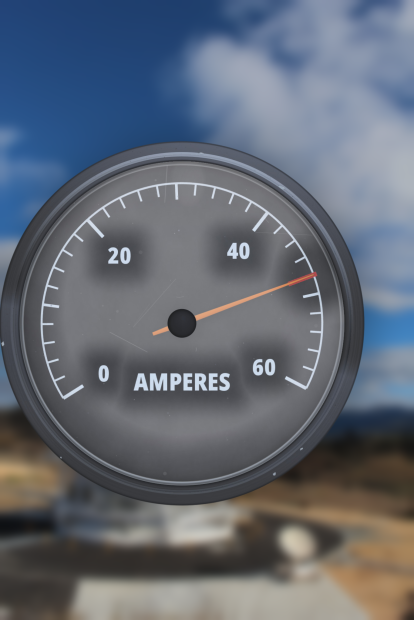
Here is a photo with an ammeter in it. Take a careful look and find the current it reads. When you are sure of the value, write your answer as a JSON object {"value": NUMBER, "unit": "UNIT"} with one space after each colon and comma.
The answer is {"value": 48, "unit": "A"}
